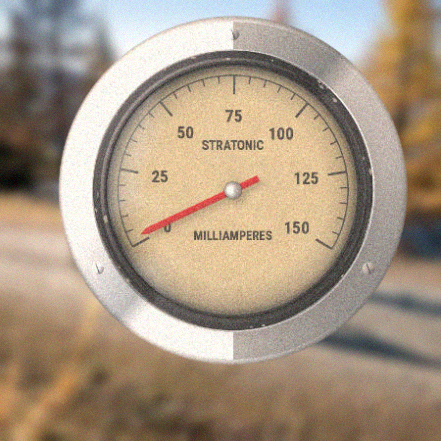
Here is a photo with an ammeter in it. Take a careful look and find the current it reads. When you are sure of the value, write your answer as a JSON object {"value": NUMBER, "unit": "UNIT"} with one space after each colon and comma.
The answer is {"value": 2.5, "unit": "mA"}
